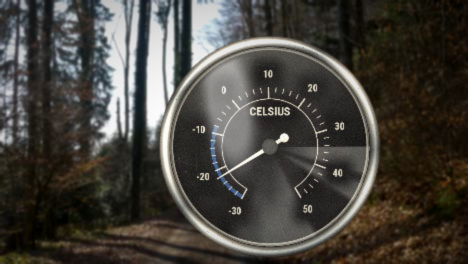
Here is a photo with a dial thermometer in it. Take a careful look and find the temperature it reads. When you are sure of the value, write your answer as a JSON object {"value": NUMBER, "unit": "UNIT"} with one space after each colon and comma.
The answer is {"value": -22, "unit": "°C"}
